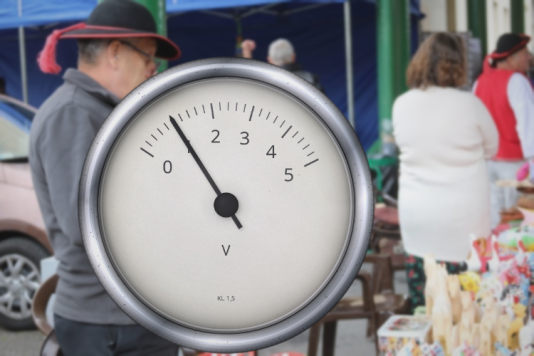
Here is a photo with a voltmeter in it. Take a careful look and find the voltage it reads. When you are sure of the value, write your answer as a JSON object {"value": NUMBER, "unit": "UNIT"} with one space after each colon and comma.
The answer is {"value": 1, "unit": "V"}
